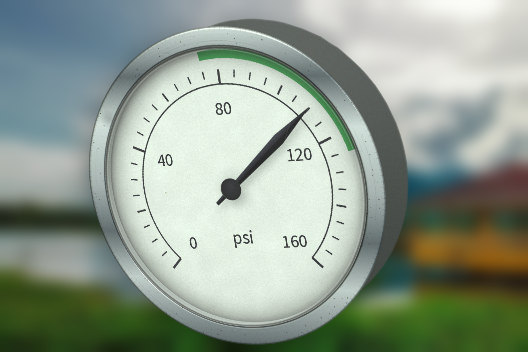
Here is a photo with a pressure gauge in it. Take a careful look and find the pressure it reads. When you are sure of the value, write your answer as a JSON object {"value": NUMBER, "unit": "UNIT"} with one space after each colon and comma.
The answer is {"value": 110, "unit": "psi"}
